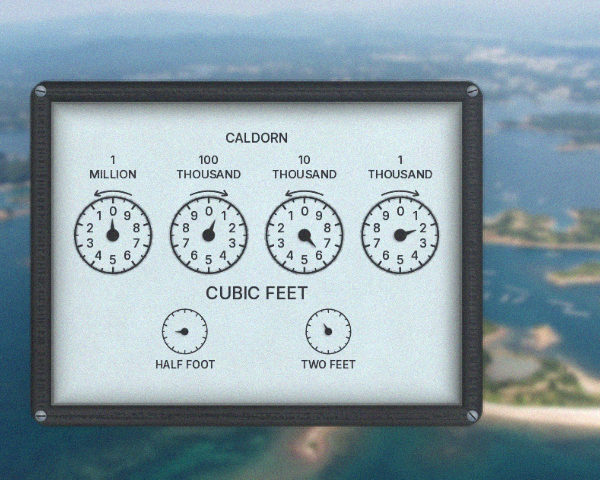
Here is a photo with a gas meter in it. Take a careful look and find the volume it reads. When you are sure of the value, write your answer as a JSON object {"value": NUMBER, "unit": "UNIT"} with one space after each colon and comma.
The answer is {"value": 6200, "unit": "ft³"}
